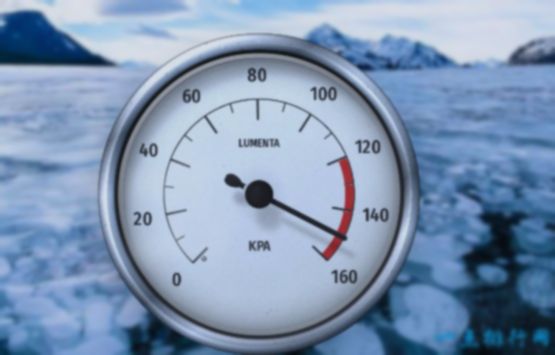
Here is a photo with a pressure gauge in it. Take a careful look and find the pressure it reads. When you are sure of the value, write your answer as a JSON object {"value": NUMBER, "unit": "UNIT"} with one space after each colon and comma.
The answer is {"value": 150, "unit": "kPa"}
